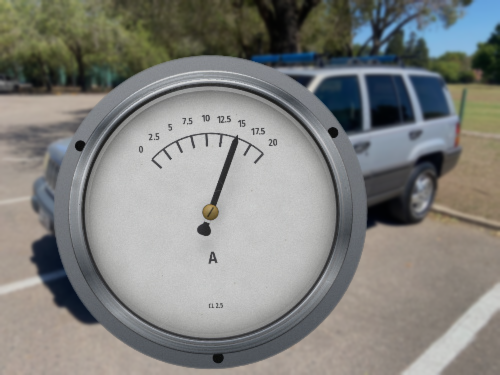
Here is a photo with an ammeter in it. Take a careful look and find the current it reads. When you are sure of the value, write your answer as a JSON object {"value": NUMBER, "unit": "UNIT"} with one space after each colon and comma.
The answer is {"value": 15, "unit": "A"}
